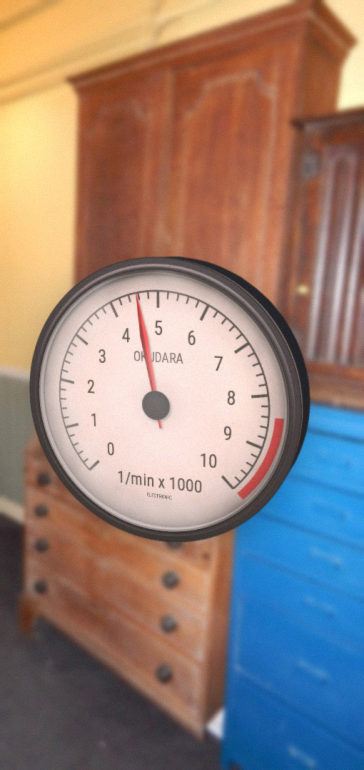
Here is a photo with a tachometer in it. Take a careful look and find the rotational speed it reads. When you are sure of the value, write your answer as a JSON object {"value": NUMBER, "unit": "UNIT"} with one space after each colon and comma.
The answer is {"value": 4600, "unit": "rpm"}
